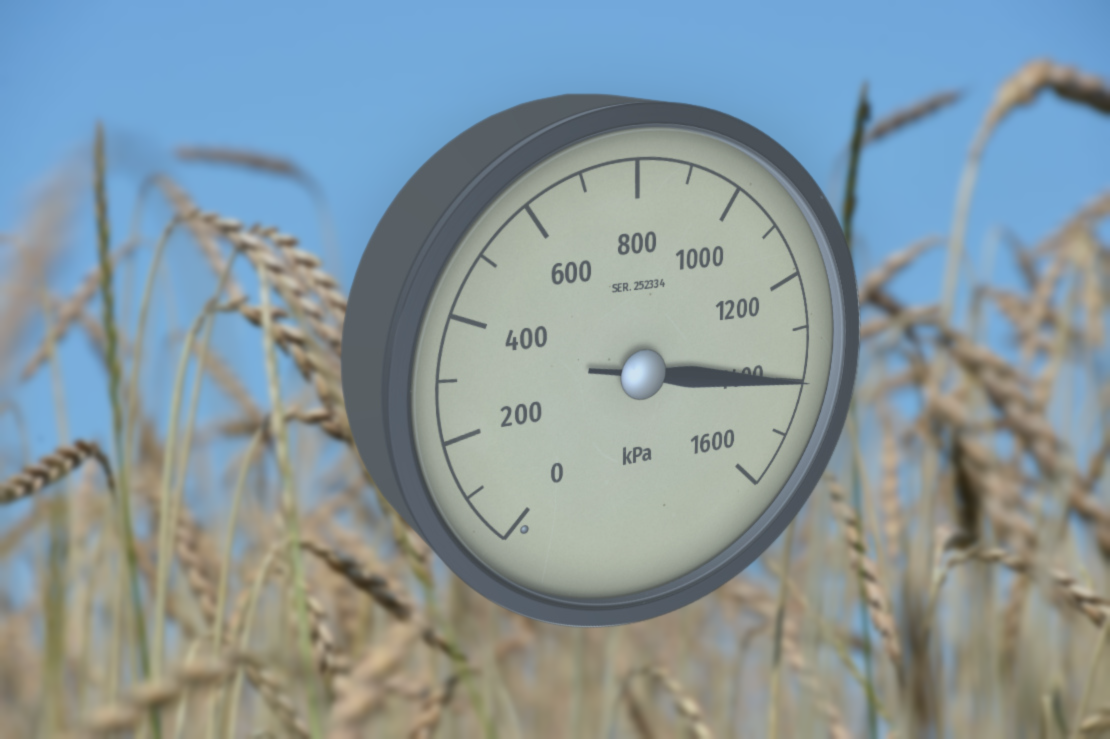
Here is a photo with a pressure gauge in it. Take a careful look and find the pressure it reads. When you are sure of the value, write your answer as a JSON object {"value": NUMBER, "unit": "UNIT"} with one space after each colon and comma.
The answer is {"value": 1400, "unit": "kPa"}
